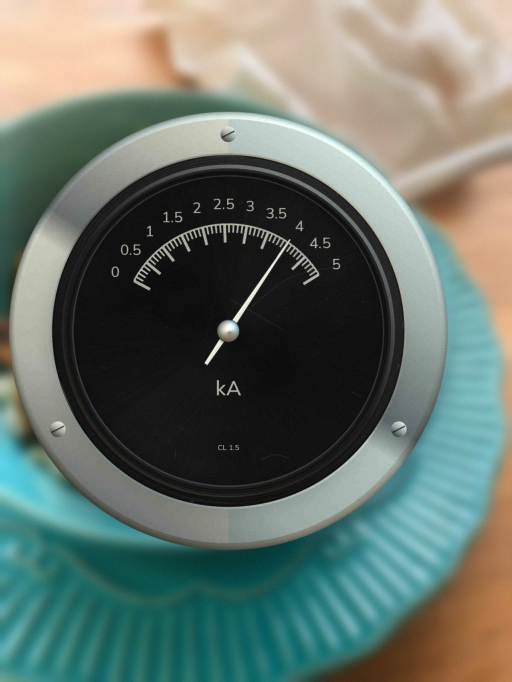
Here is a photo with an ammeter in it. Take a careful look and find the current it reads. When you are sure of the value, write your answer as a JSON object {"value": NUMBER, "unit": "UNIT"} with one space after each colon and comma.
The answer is {"value": 4, "unit": "kA"}
